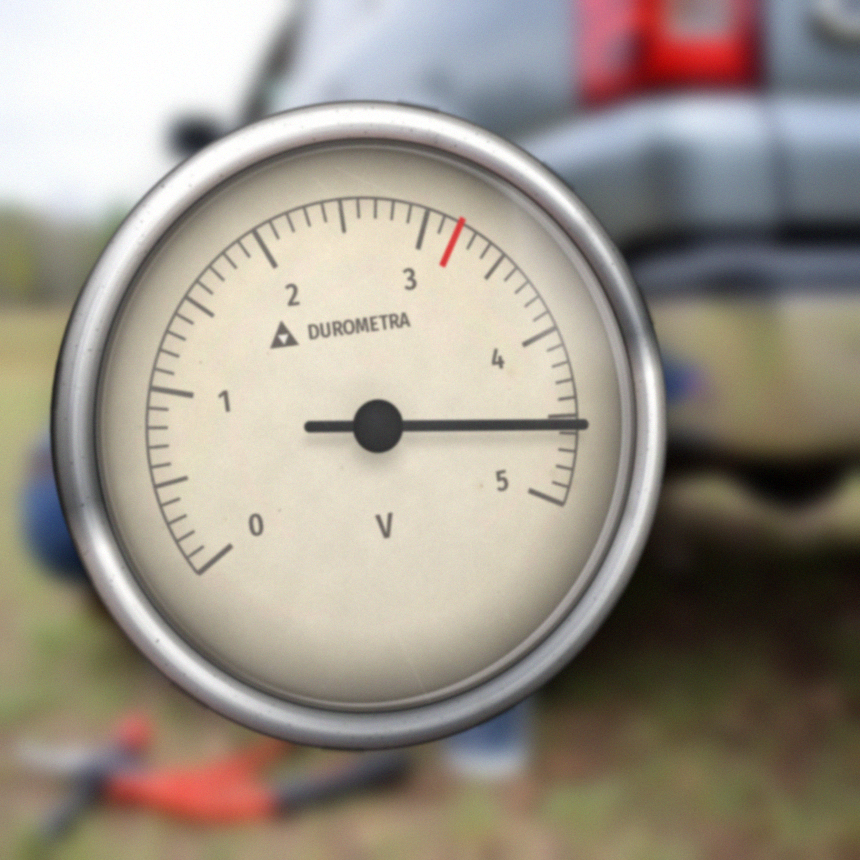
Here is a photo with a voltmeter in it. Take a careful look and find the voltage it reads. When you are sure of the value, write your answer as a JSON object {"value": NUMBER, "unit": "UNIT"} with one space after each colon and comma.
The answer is {"value": 4.55, "unit": "V"}
